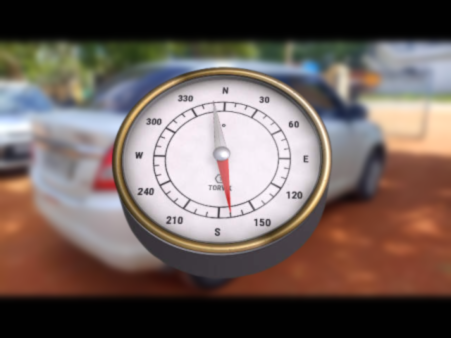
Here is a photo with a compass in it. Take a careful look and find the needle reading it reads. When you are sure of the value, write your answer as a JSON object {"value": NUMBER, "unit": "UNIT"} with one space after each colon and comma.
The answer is {"value": 170, "unit": "°"}
